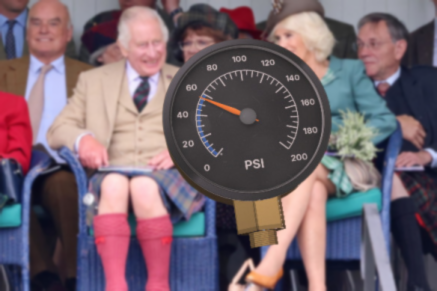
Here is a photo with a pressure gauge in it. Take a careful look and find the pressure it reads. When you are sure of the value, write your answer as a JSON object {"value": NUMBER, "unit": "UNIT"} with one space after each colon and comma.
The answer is {"value": 55, "unit": "psi"}
